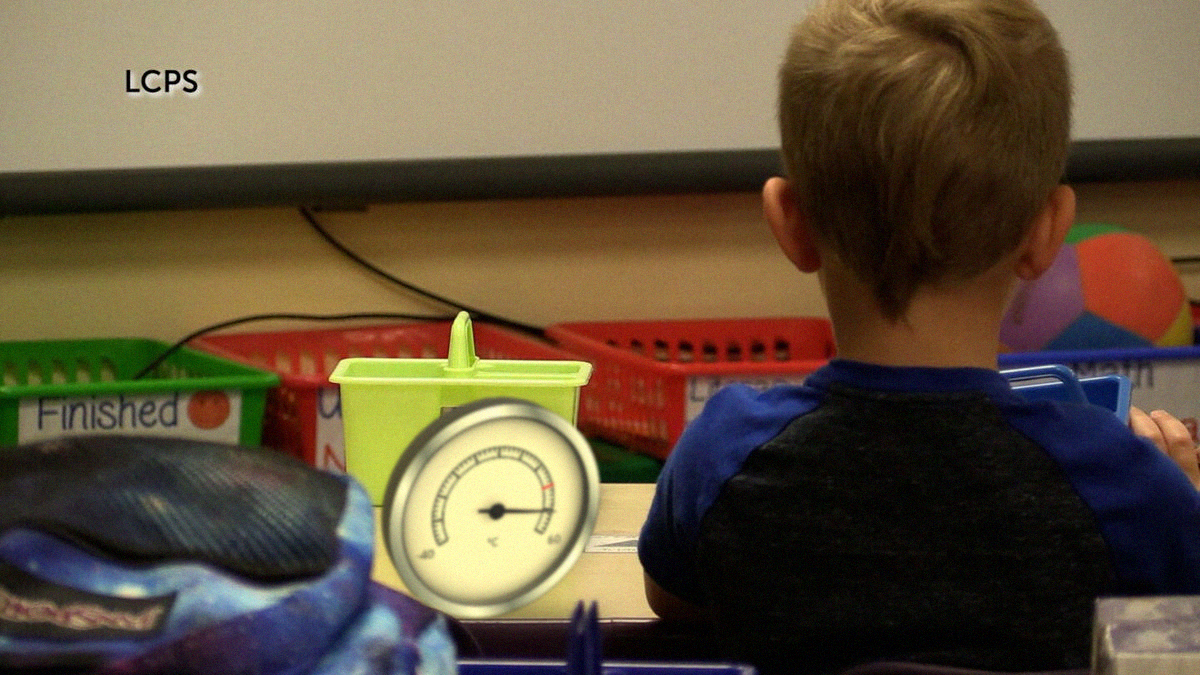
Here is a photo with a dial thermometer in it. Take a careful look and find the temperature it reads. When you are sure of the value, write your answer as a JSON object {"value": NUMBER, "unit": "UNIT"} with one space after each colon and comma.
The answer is {"value": 50, "unit": "°C"}
